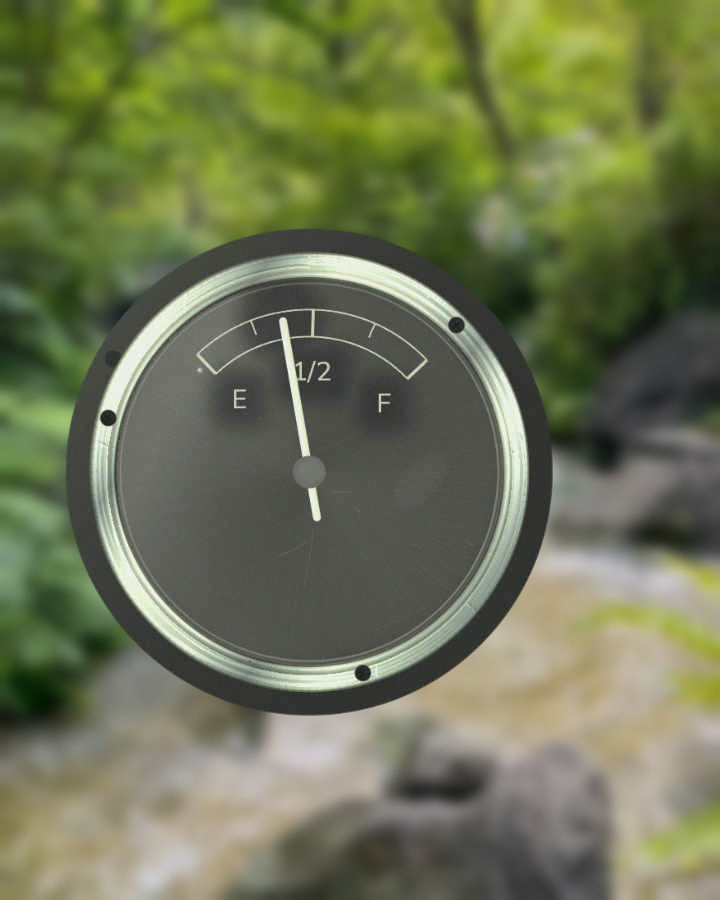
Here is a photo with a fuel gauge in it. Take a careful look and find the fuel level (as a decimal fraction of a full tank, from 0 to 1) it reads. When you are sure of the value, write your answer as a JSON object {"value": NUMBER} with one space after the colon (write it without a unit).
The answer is {"value": 0.375}
